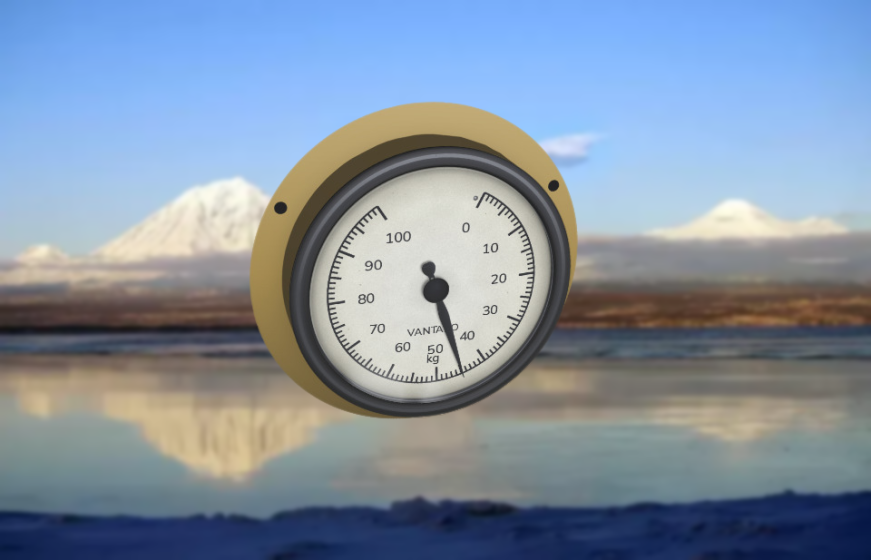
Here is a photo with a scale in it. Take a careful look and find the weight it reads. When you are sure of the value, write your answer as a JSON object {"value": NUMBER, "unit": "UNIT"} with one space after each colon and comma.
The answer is {"value": 45, "unit": "kg"}
